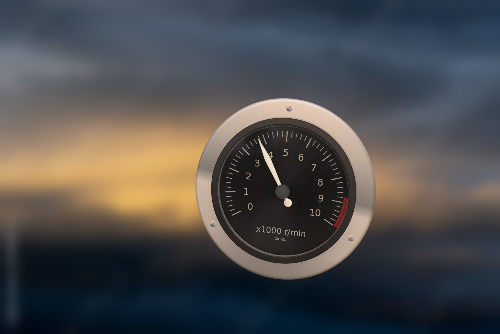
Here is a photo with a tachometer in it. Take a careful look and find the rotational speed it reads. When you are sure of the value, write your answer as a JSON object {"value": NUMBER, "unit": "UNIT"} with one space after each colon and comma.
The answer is {"value": 3800, "unit": "rpm"}
